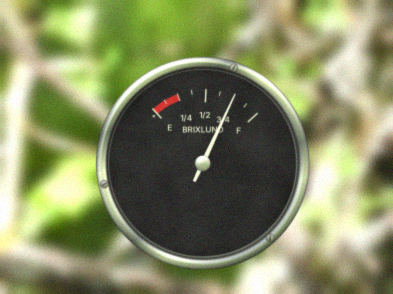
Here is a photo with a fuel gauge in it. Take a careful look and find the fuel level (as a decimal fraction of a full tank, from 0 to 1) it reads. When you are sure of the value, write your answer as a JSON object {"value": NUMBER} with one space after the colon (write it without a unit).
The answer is {"value": 0.75}
